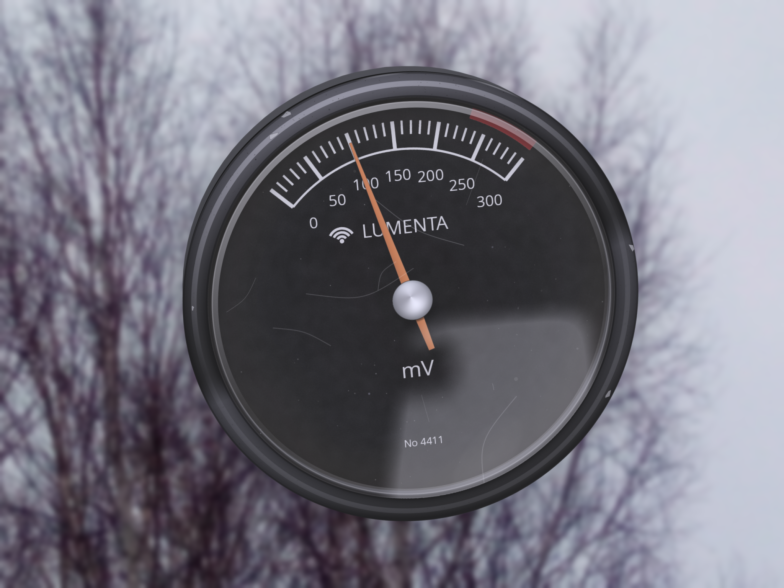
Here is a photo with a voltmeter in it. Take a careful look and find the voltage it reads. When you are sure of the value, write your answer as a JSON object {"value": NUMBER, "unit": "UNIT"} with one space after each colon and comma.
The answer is {"value": 100, "unit": "mV"}
